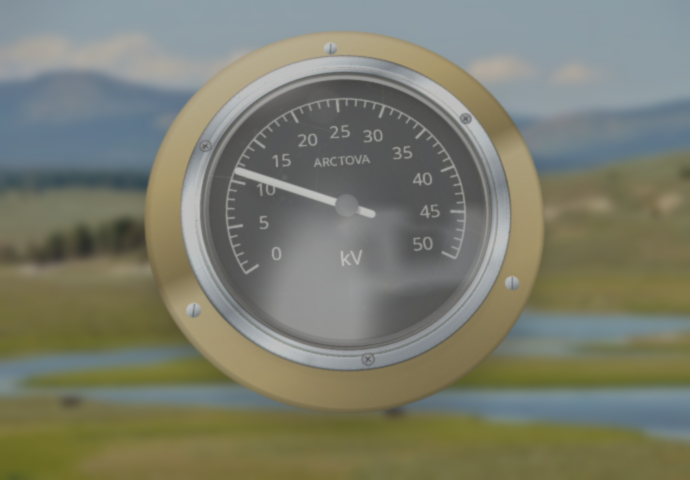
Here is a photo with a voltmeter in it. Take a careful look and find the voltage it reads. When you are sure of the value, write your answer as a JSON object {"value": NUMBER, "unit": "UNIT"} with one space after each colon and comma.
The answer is {"value": 11, "unit": "kV"}
